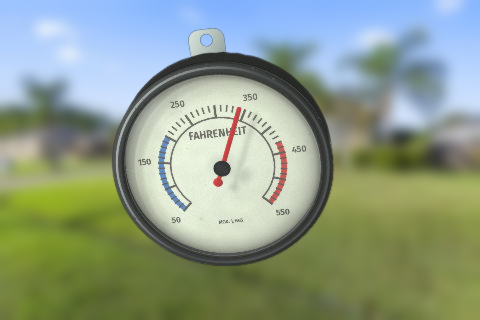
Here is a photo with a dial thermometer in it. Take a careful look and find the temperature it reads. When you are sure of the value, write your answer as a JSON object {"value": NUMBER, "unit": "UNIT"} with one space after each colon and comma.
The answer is {"value": 340, "unit": "°F"}
